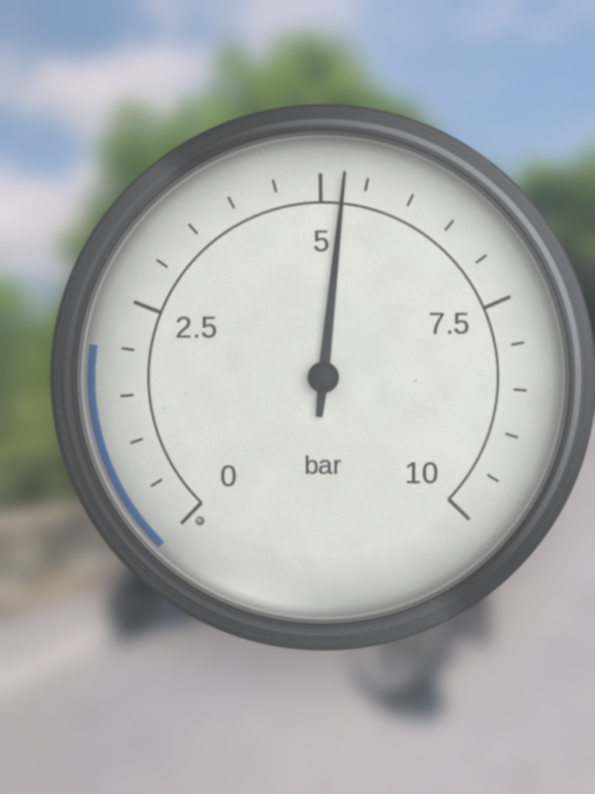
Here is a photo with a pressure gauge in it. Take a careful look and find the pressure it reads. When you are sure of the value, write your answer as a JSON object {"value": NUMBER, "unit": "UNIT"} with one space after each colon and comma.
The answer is {"value": 5.25, "unit": "bar"}
